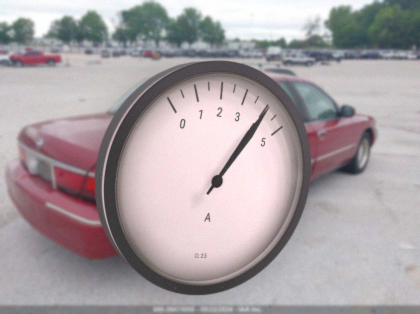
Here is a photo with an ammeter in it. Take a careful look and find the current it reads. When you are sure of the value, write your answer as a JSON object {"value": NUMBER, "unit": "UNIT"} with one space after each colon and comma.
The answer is {"value": 4, "unit": "A"}
